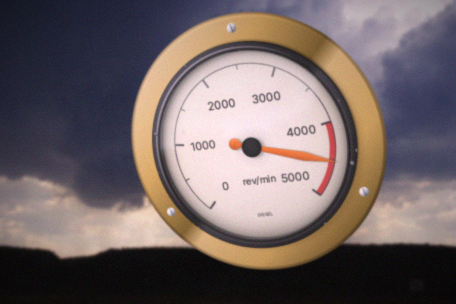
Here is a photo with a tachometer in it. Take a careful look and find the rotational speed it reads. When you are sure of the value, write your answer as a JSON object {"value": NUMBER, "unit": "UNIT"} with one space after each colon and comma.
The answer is {"value": 4500, "unit": "rpm"}
